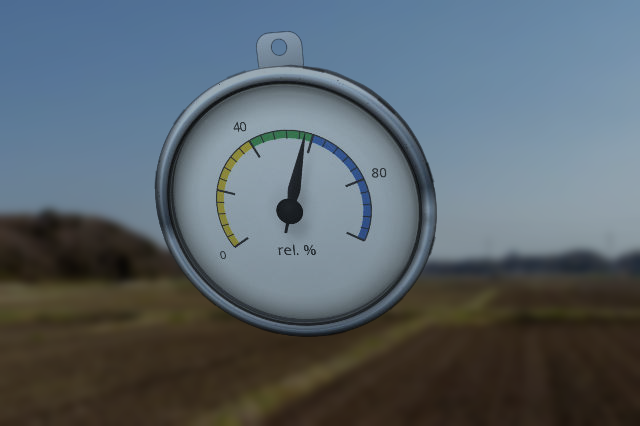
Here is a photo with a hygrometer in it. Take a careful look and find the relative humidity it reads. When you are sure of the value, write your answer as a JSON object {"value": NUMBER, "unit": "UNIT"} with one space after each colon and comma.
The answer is {"value": 58, "unit": "%"}
